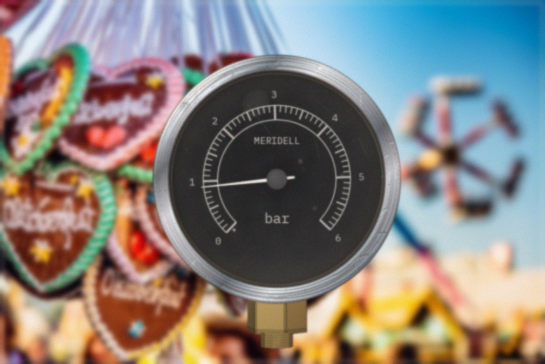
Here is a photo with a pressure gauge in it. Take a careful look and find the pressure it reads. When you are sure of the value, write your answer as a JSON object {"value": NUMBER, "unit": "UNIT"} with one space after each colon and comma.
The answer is {"value": 0.9, "unit": "bar"}
